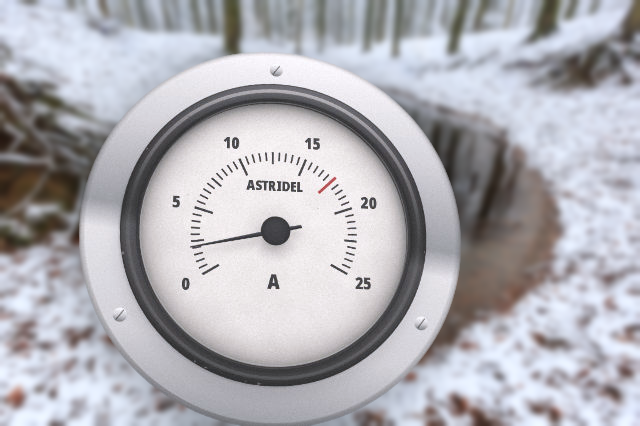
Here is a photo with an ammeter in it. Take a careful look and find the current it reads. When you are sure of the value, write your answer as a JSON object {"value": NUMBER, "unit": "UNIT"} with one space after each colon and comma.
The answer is {"value": 2, "unit": "A"}
